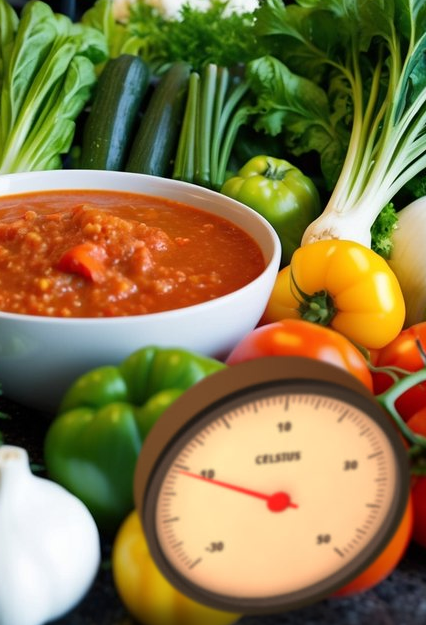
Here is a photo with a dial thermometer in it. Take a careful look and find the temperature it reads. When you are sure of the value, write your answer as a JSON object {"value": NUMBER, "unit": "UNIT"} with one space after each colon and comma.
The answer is {"value": -10, "unit": "°C"}
